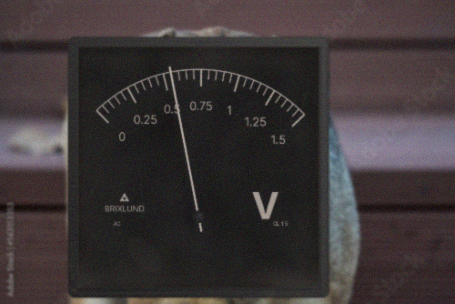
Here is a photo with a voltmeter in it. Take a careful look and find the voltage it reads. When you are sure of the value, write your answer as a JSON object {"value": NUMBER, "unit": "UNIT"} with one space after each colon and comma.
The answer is {"value": 0.55, "unit": "V"}
